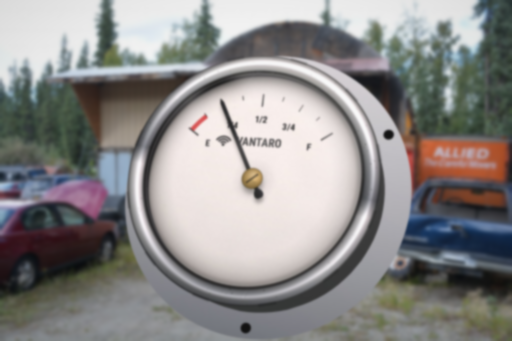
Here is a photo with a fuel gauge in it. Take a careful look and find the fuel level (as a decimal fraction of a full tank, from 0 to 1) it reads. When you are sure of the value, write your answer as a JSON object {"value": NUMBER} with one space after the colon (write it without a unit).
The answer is {"value": 0.25}
